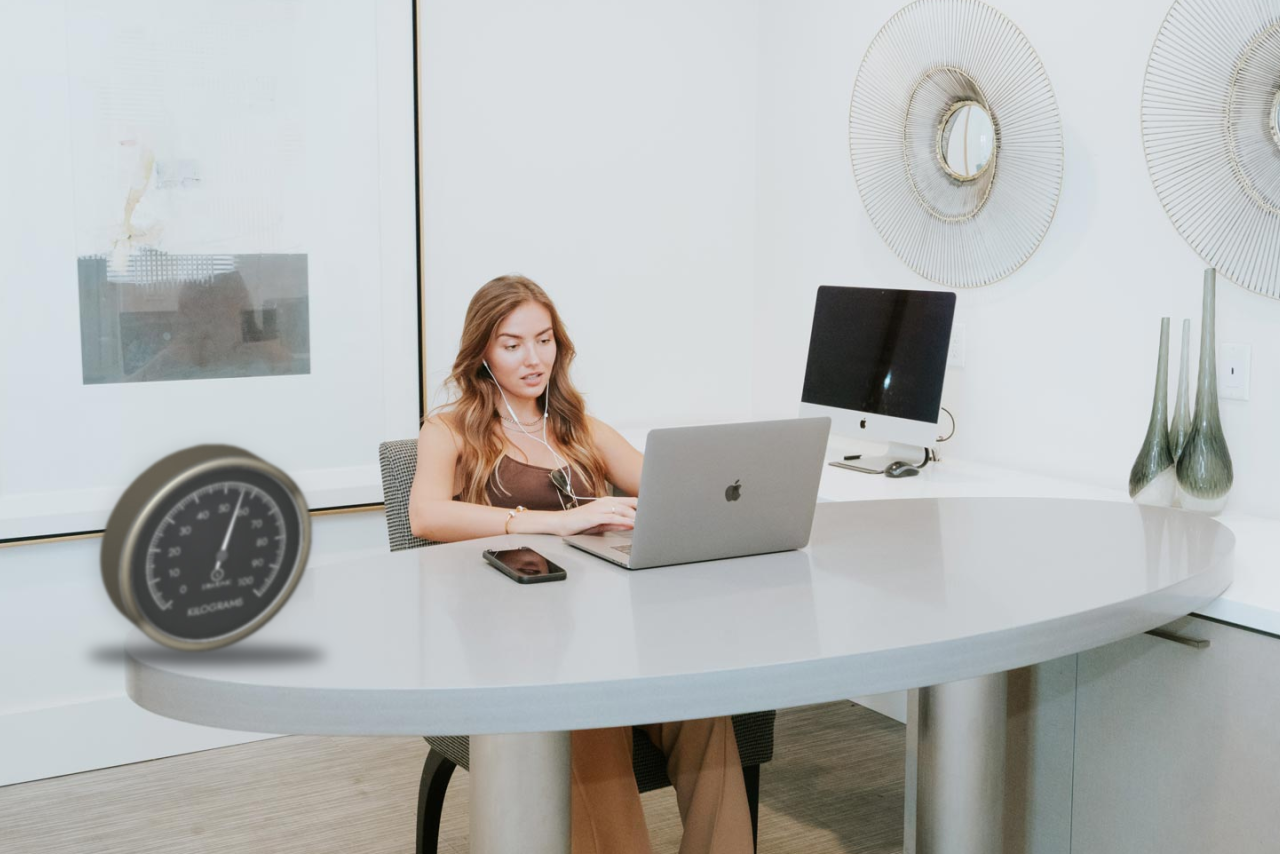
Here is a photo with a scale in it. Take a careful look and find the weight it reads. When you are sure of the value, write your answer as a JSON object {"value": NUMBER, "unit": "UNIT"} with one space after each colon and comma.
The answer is {"value": 55, "unit": "kg"}
